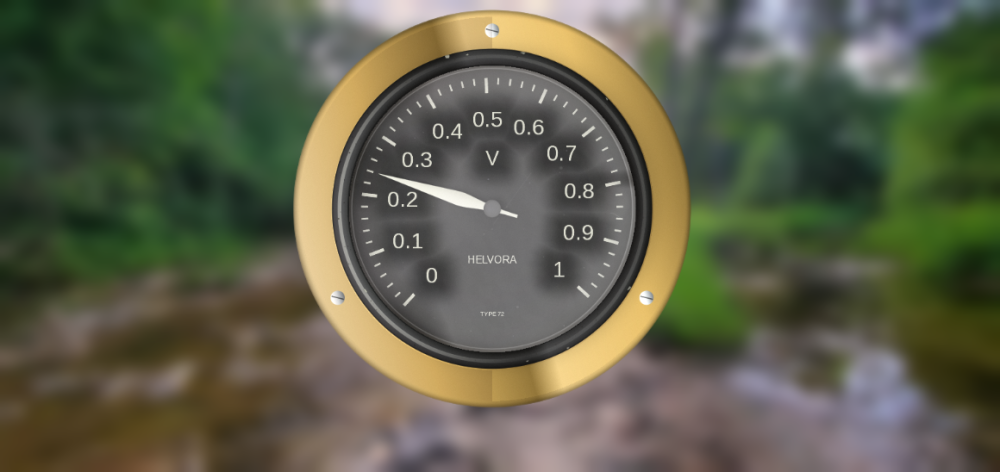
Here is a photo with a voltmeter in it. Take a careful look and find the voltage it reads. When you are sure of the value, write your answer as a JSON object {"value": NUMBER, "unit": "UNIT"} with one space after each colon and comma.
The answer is {"value": 0.24, "unit": "V"}
